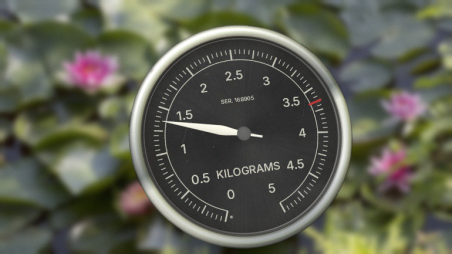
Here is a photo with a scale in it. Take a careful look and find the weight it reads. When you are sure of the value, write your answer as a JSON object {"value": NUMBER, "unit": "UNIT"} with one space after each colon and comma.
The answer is {"value": 1.35, "unit": "kg"}
